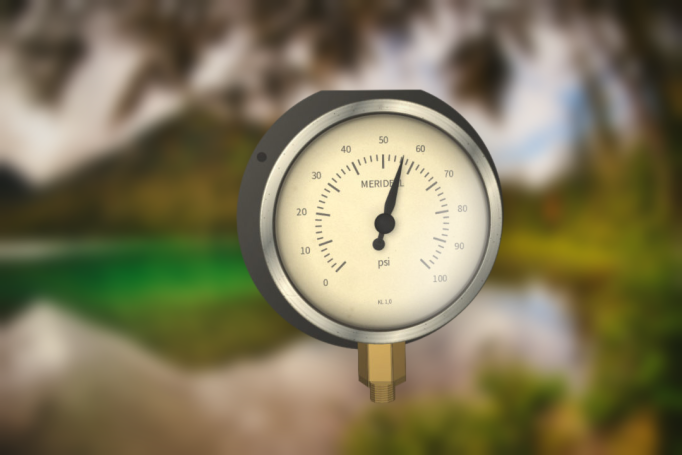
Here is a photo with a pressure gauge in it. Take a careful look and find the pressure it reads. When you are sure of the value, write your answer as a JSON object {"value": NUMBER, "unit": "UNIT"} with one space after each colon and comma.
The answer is {"value": 56, "unit": "psi"}
